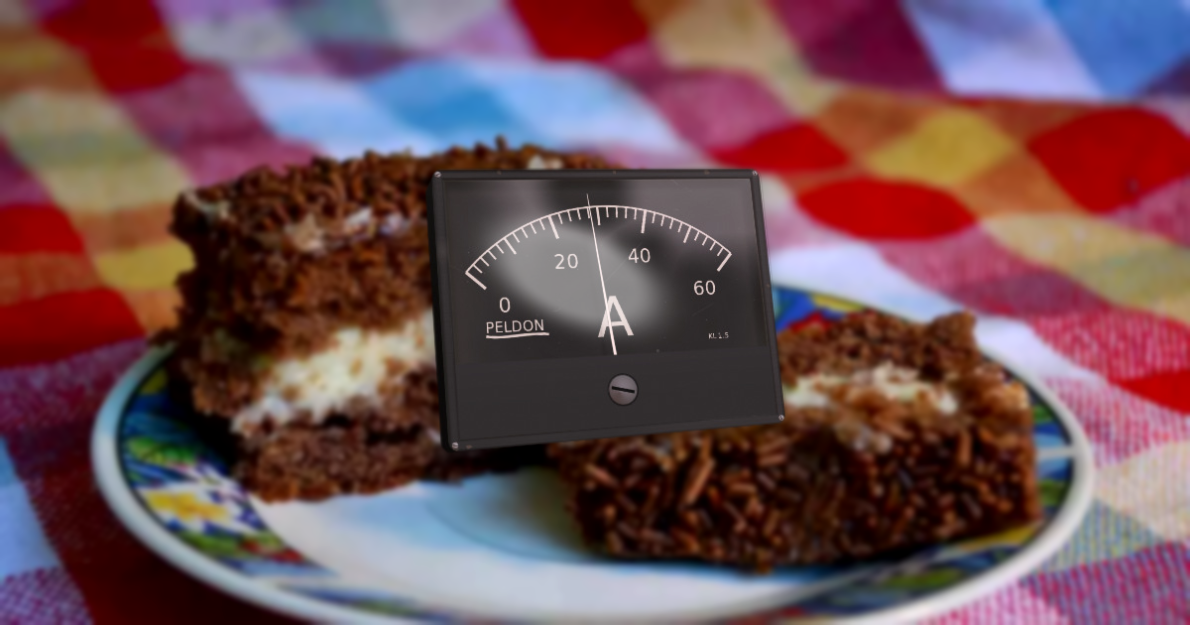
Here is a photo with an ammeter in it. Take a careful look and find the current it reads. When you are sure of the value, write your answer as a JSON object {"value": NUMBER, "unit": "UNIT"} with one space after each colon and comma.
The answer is {"value": 28, "unit": "A"}
